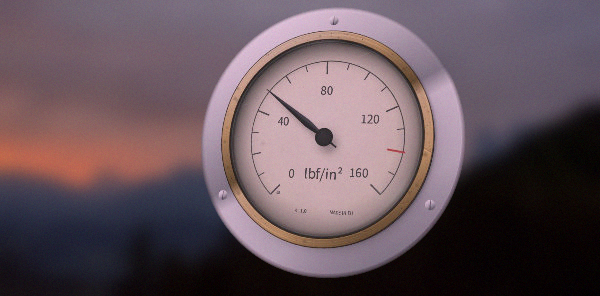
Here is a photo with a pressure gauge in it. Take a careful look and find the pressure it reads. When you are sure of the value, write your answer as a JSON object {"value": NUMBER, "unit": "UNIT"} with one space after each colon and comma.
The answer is {"value": 50, "unit": "psi"}
